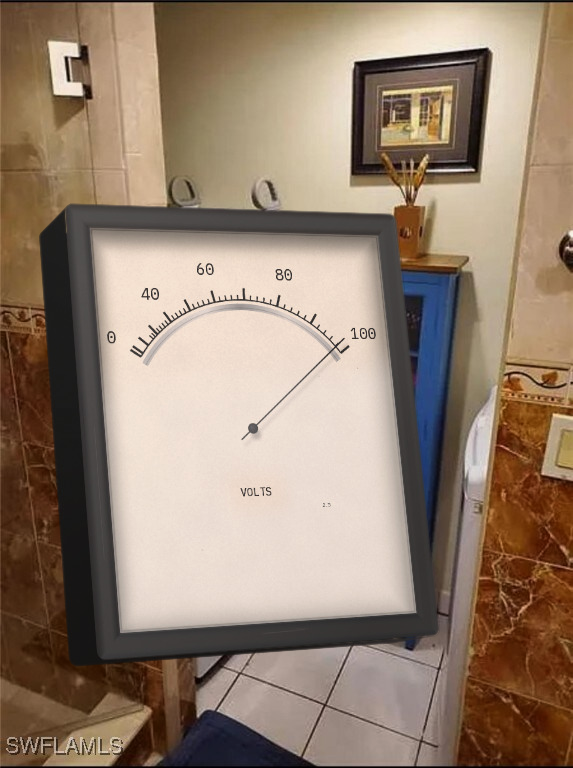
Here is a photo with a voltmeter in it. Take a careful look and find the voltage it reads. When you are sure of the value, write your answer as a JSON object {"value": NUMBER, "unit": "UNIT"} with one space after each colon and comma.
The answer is {"value": 98, "unit": "V"}
